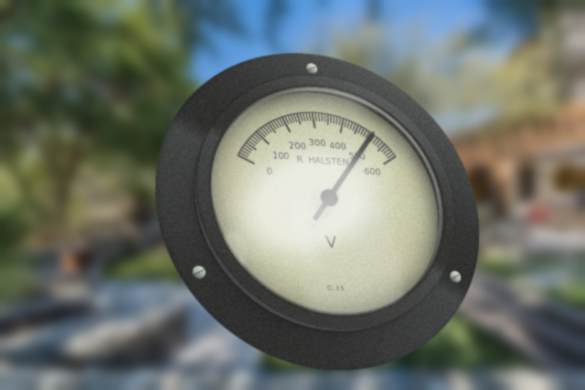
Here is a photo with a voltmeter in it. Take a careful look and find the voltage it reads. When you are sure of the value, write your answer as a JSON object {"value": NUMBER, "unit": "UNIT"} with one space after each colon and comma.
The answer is {"value": 500, "unit": "V"}
